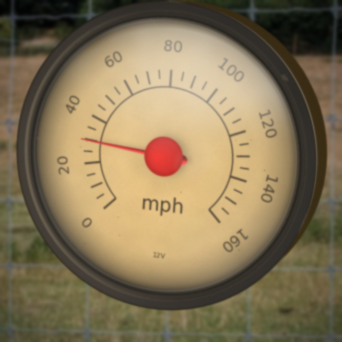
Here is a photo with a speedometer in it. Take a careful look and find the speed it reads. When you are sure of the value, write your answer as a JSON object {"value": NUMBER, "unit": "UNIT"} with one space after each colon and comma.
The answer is {"value": 30, "unit": "mph"}
